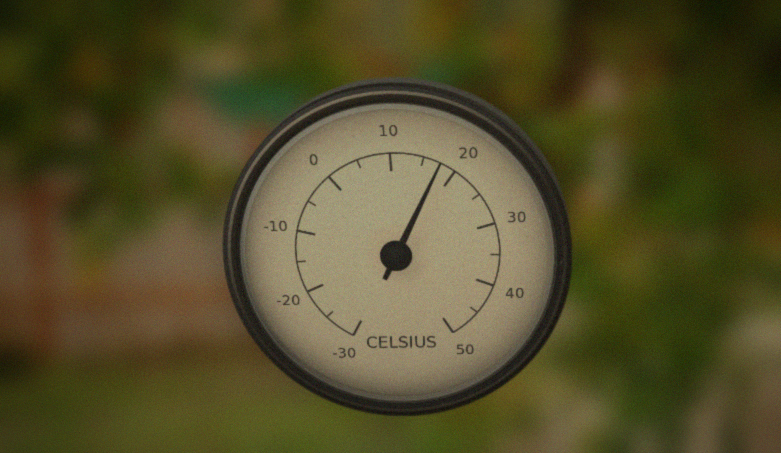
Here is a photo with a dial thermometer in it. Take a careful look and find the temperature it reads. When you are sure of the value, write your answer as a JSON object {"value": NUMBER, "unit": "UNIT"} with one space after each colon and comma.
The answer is {"value": 17.5, "unit": "°C"}
